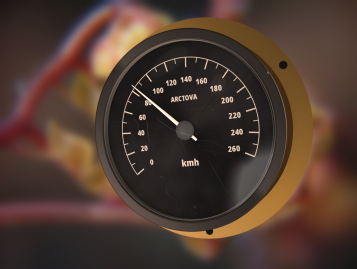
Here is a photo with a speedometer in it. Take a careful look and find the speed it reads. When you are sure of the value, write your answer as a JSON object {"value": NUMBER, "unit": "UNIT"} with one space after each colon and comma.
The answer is {"value": 85, "unit": "km/h"}
